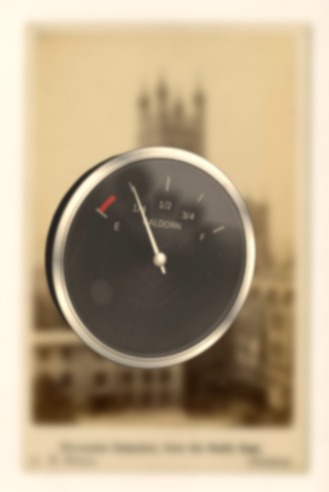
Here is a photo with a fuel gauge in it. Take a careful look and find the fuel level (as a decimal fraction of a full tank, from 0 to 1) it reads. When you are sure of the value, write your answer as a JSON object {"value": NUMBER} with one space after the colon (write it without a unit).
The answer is {"value": 0.25}
